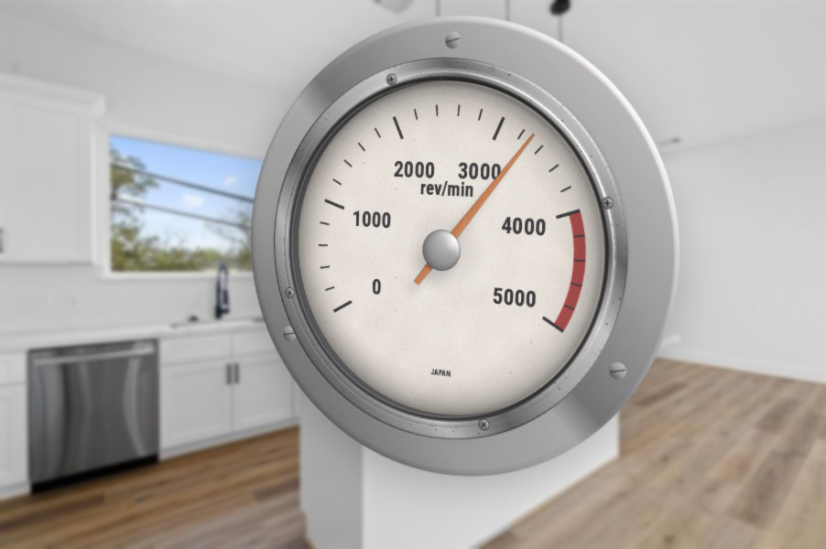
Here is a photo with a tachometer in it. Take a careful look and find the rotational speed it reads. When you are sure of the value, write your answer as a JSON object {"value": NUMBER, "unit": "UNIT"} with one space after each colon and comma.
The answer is {"value": 3300, "unit": "rpm"}
